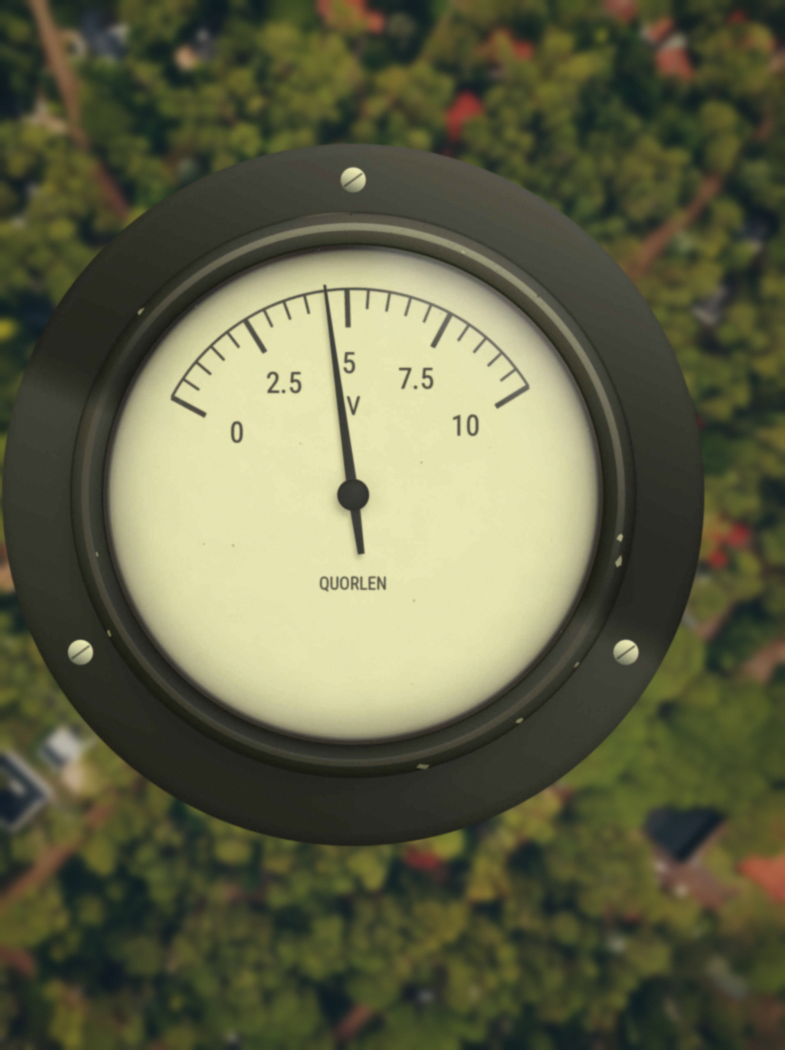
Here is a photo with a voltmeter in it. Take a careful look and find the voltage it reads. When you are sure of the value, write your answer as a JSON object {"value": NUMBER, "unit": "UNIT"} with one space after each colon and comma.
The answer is {"value": 4.5, "unit": "V"}
